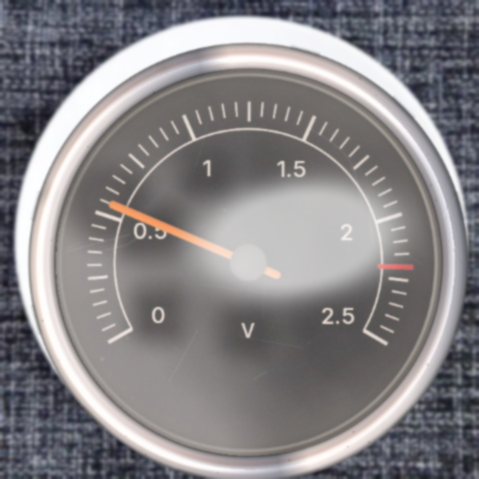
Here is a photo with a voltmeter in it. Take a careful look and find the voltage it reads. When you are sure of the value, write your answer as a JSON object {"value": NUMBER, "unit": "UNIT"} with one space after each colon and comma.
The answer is {"value": 0.55, "unit": "V"}
